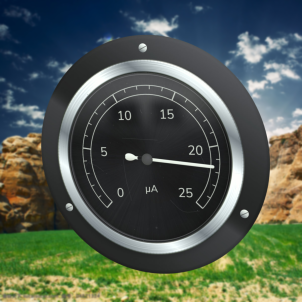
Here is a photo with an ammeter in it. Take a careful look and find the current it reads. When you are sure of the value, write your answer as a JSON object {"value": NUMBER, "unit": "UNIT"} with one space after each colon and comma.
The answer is {"value": 21.5, "unit": "µA"}
